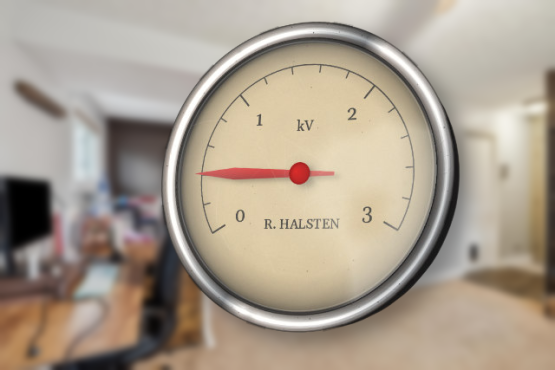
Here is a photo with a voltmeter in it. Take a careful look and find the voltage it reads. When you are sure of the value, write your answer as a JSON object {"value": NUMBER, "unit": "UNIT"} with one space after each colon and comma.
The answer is {"value": 0.4, "unit": "kV"}
